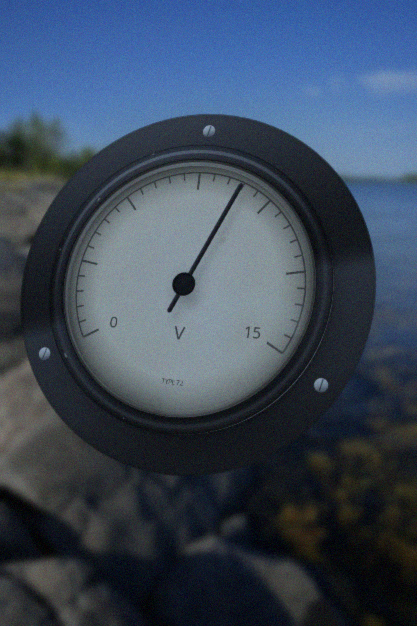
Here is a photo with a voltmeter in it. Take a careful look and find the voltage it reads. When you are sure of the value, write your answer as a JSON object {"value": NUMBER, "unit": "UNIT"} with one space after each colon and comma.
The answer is {"value": 9, "unit": "V"}
